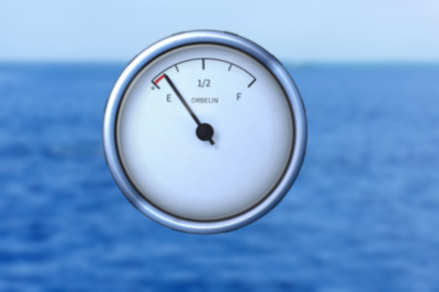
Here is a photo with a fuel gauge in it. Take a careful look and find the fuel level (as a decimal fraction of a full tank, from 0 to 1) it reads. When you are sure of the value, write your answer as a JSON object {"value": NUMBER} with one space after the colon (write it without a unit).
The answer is {"value": 0.125}
